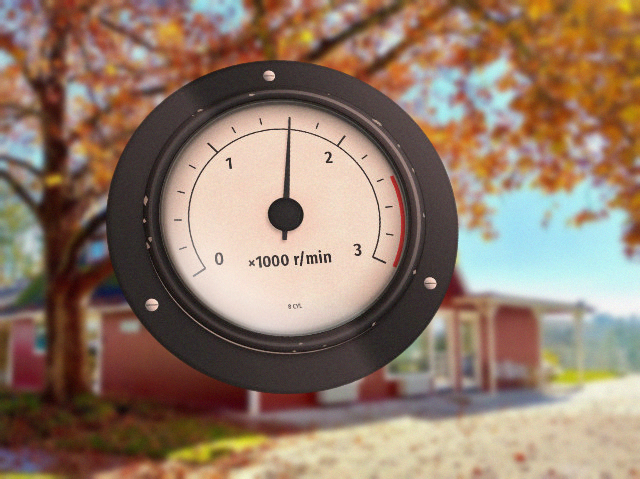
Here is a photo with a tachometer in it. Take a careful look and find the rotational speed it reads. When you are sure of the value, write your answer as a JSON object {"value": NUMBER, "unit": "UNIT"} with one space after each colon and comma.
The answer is {"value": 1600, "unit": "rpm"}
